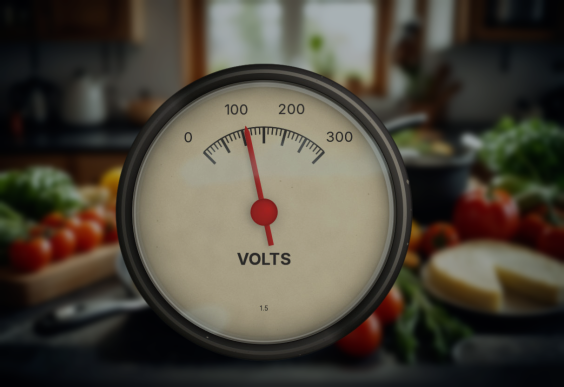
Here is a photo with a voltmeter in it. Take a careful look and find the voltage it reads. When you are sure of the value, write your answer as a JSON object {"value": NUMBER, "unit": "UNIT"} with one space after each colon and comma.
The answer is {"value": 110, "unit": "V"}
